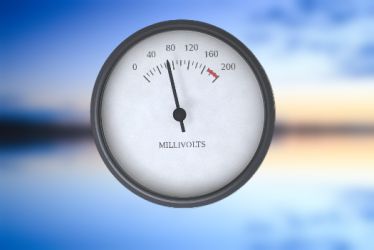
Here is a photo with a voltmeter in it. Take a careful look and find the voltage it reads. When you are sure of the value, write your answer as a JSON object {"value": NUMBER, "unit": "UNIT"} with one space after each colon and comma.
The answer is {"value": 70, "unit": "mV"}
